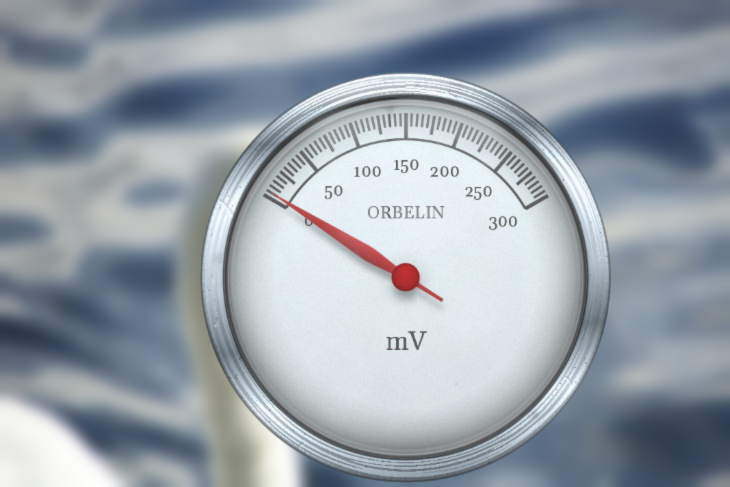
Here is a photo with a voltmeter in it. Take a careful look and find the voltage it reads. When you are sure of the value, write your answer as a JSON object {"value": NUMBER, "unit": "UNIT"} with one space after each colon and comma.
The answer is {"value": 5, "unit": "mV"}
